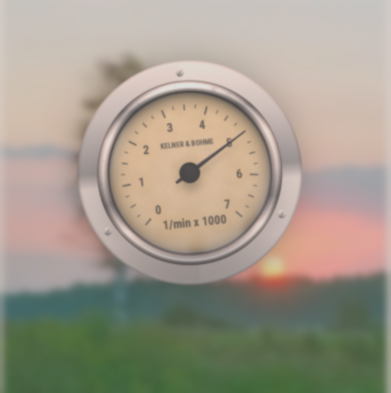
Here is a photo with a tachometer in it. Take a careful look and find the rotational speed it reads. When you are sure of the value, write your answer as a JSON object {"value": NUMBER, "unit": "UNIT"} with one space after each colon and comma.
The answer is {"value": 5000, "unit": "rpm"}
